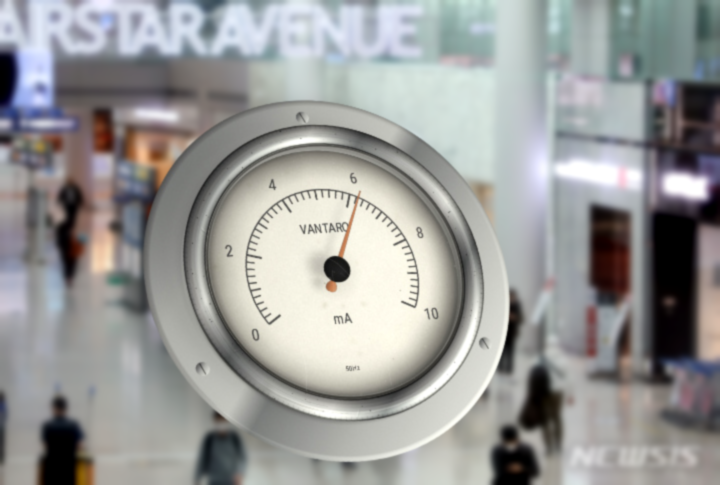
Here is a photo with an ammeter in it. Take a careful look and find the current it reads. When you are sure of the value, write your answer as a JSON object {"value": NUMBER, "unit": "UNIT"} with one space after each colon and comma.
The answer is {"value": 6.2, "unit": "mA"}
